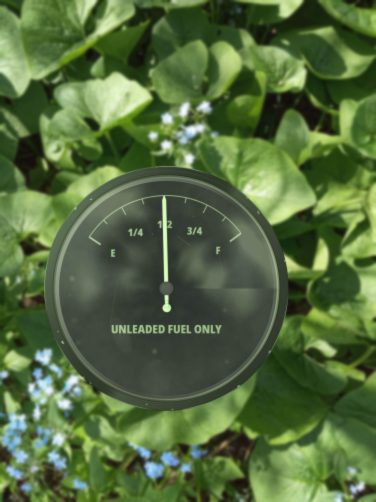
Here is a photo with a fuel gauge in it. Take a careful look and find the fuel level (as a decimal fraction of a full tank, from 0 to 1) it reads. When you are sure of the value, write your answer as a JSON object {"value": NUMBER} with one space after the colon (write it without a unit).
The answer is {"value": 0.5}
